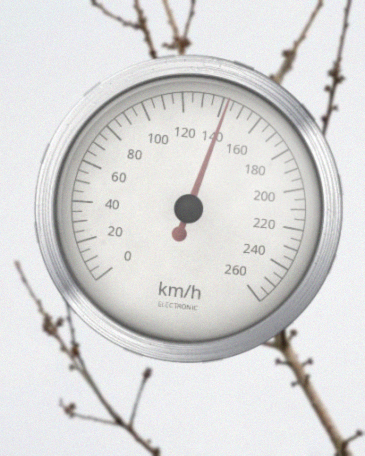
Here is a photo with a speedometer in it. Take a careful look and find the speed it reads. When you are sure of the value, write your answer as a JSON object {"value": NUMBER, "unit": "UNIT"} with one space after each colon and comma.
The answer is {"value": 142.5, "unit": "km/h"}
